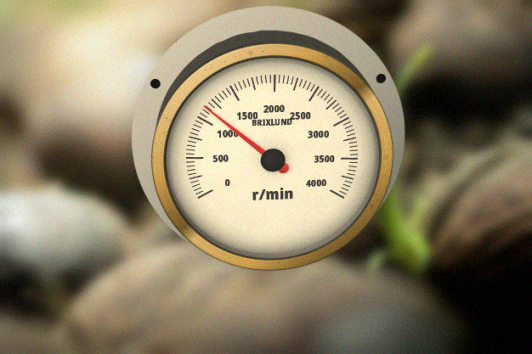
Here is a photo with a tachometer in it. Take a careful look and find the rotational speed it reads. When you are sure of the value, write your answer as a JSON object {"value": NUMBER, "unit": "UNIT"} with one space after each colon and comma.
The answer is {"value": 1150, "unit": "rpm"}
